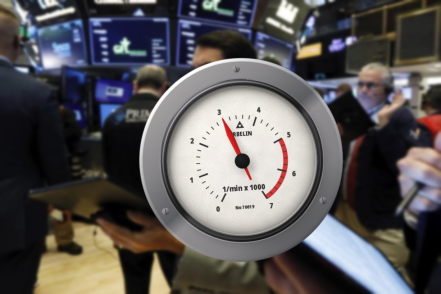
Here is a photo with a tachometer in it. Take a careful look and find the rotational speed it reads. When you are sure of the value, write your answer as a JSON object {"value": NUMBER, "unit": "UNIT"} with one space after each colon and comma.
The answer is {"value": 3000, "unit": "rpm"}
